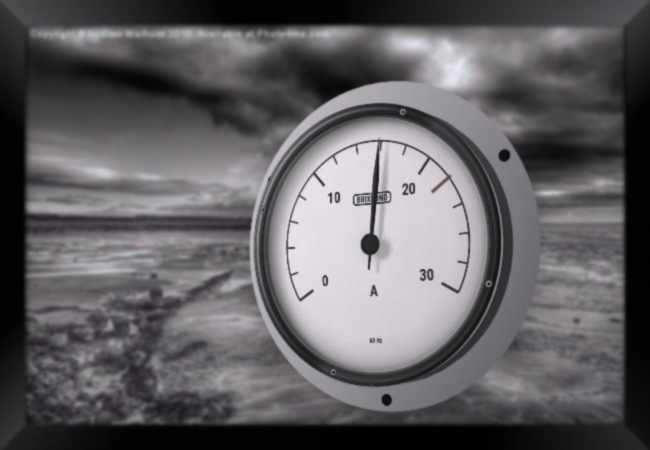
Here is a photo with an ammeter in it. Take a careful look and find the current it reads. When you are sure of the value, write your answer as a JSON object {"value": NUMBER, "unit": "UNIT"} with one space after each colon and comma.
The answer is {"value": 16, "unit": "A"}
